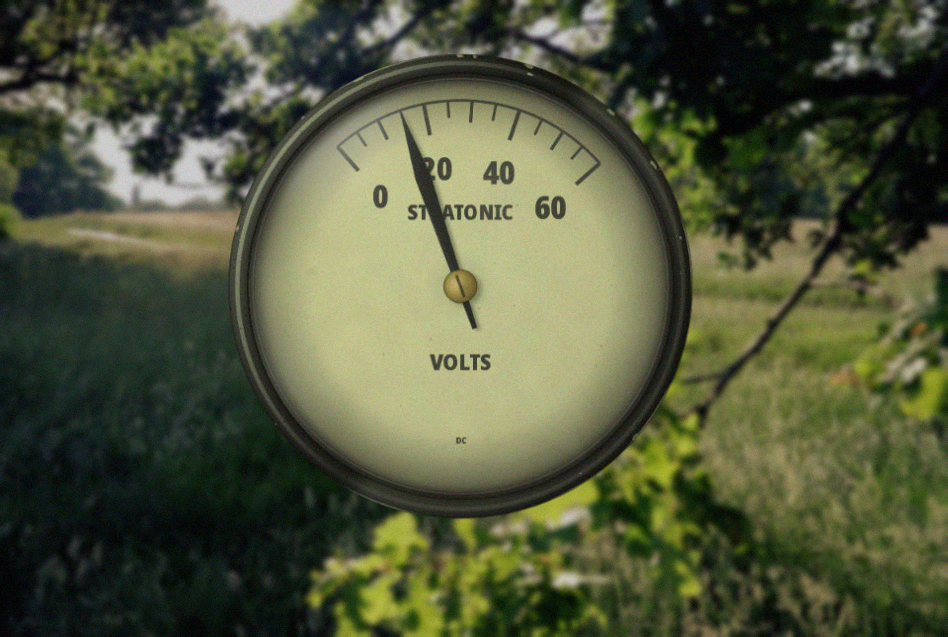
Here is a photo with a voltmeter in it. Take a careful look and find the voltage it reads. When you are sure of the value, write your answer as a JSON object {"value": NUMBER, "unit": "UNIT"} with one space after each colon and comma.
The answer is {"value": 15, "unit": "V"}
